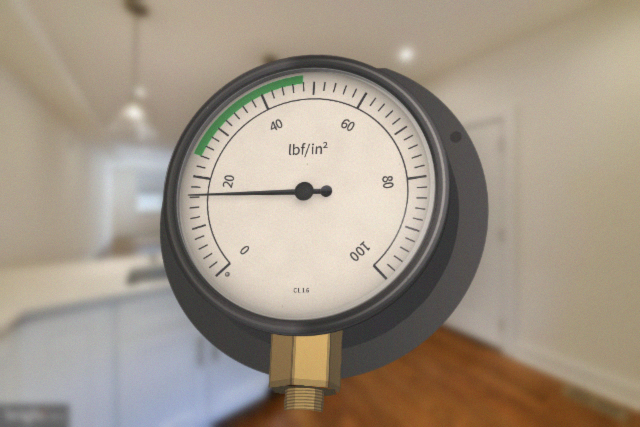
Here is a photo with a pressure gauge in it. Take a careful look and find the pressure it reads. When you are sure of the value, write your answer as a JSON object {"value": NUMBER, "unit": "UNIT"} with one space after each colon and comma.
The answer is {"value": 16, "unit": "psi"}
